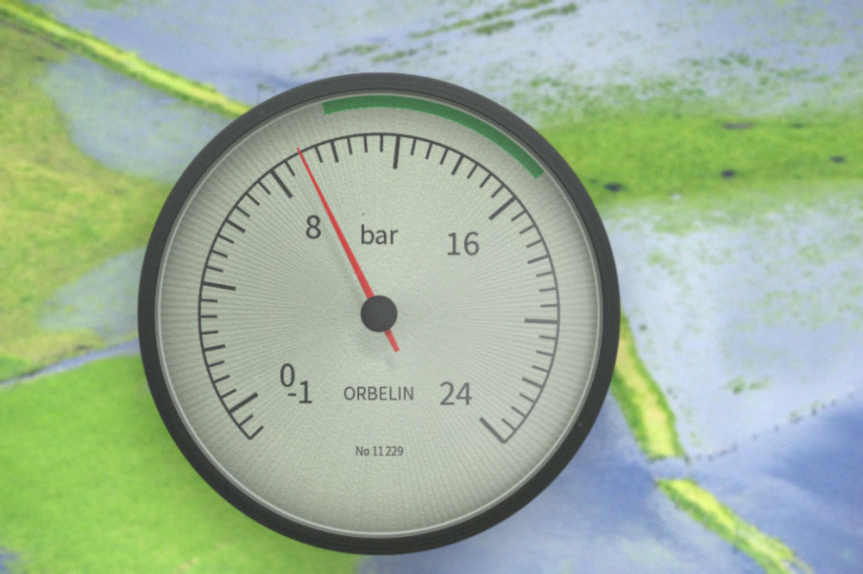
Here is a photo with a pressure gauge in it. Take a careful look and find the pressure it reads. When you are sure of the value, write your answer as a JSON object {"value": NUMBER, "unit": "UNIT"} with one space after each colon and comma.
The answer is {"value": 9, "unit": "bar"}
